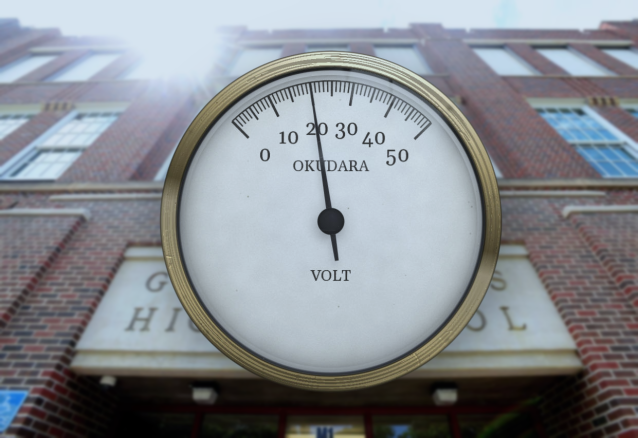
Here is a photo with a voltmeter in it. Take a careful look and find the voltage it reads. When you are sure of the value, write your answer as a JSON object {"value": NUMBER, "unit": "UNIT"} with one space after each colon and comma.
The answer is {"value": 20, "unit": "V"}
